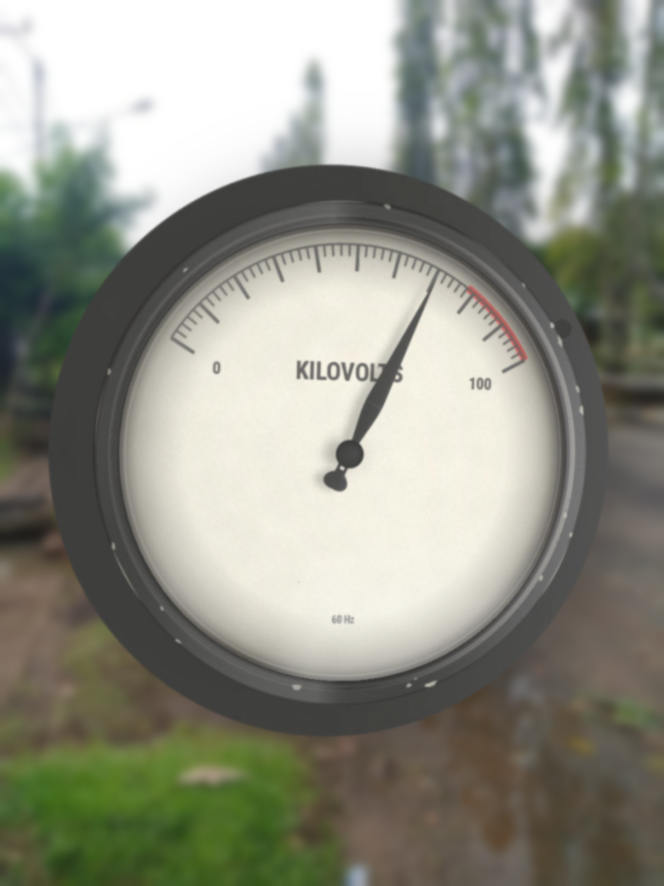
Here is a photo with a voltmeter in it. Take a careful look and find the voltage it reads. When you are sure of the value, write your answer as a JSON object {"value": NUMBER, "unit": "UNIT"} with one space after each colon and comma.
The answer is {"value": 70, "unit": "kV"}
